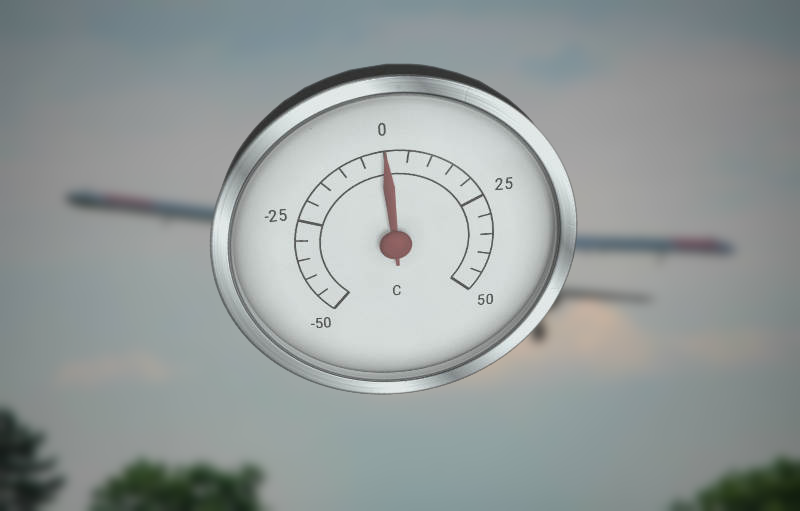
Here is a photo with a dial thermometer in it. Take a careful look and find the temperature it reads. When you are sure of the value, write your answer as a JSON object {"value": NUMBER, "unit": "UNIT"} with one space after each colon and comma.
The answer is {"value": 0, "unit": "°C"}
